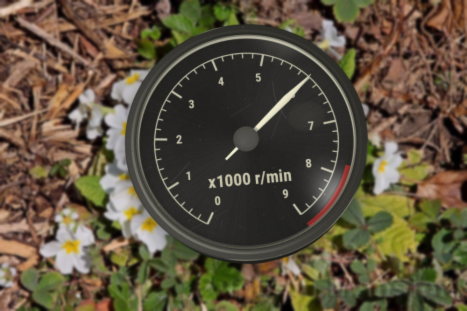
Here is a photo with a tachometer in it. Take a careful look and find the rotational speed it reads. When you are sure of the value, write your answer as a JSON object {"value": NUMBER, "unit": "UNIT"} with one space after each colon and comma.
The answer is {"value": 6000, "unit": "rpm"}
